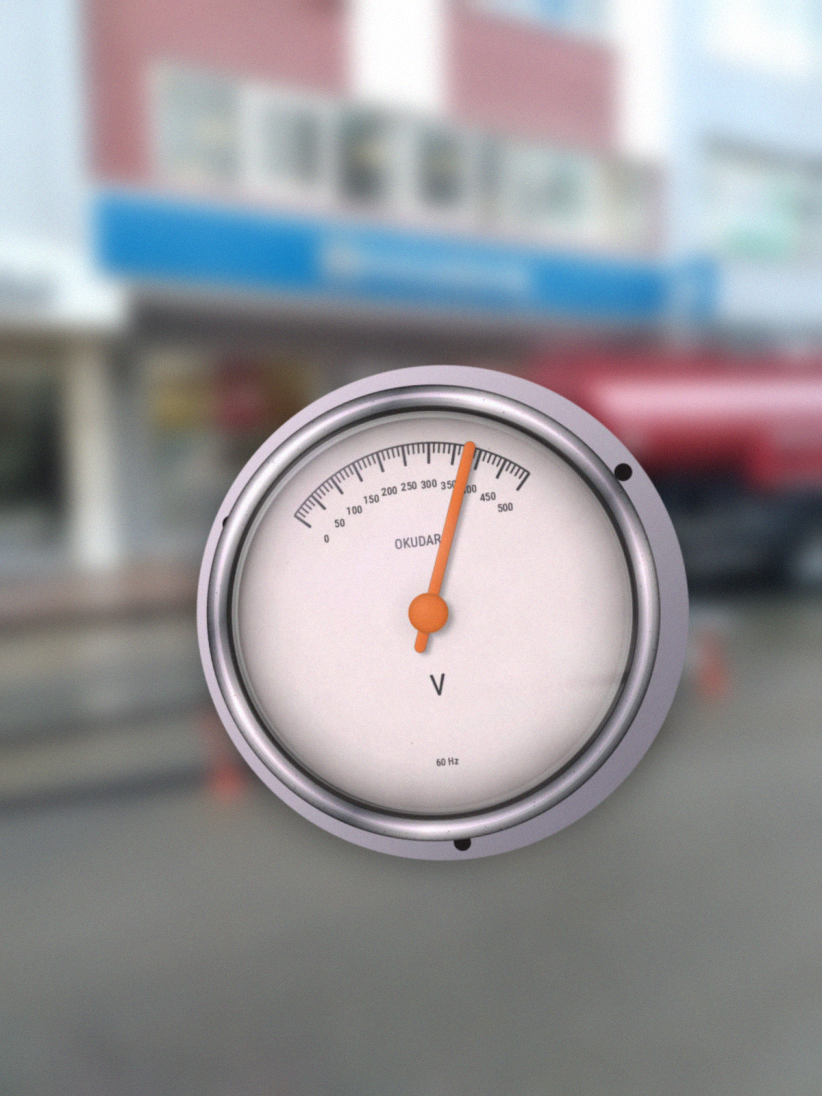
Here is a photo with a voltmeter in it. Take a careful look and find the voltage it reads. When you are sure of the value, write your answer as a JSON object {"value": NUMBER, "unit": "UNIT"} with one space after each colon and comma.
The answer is {"value": 380, "unit": "V"}
